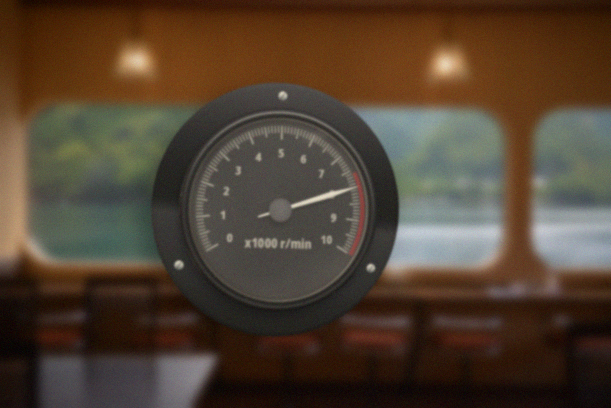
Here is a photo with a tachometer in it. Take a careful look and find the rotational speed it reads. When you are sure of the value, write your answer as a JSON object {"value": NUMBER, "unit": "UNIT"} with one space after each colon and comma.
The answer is {"value": 8000, "unit": "rpm"}
